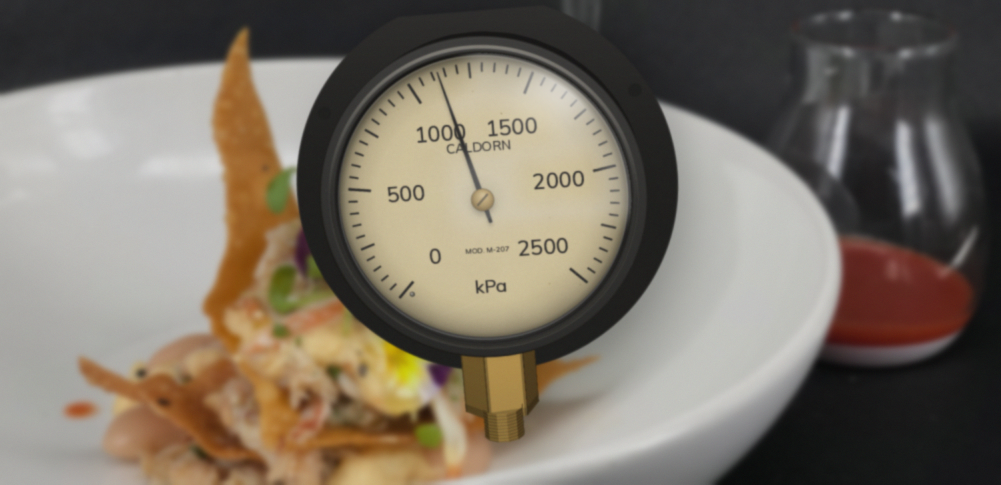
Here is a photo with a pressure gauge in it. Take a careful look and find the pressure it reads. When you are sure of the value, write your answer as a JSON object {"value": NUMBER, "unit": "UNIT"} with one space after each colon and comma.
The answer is {"value": 1125, "unit": "kPa"}
